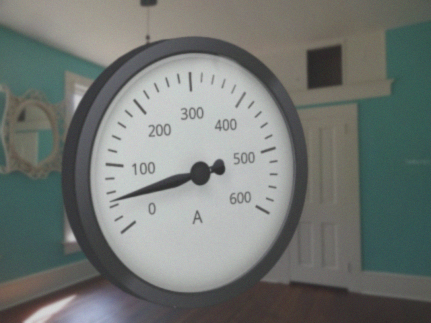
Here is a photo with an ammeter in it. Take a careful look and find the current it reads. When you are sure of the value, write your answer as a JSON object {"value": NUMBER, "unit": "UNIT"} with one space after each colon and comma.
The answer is {"value": 50, "unit": "A"}
